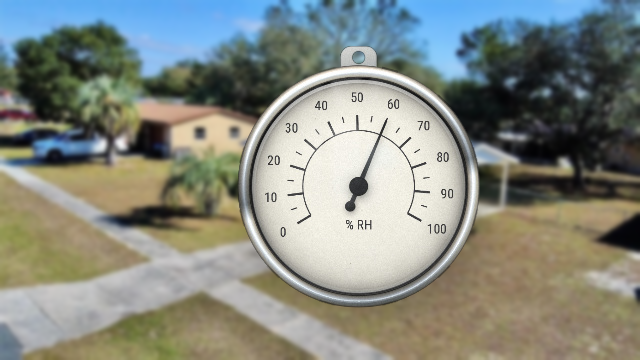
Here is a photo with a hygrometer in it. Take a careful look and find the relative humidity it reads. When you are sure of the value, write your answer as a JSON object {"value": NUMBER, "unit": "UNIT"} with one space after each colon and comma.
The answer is {"value": 60, "unit": "%"}
